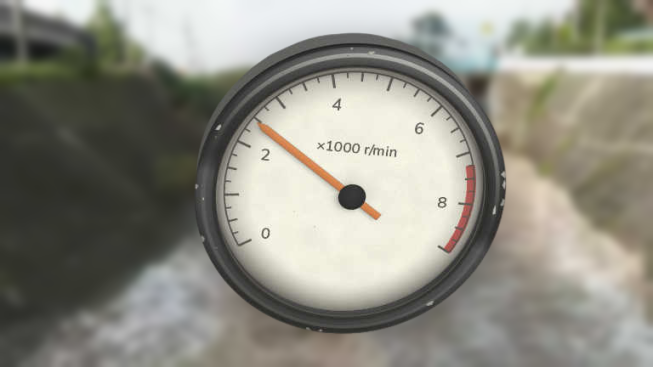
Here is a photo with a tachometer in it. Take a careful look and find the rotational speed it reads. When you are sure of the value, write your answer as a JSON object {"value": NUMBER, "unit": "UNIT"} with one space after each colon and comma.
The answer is {"value": 2500, "unit": "rpm"}
